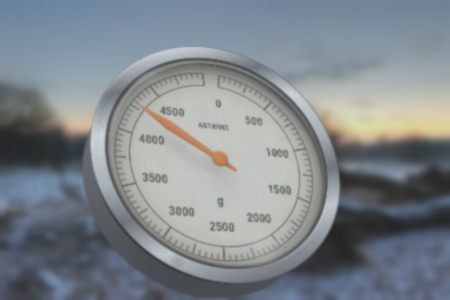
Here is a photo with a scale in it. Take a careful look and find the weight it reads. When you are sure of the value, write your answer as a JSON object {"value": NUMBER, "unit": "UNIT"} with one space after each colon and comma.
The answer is {"value": 4250, "unit": "g"}
